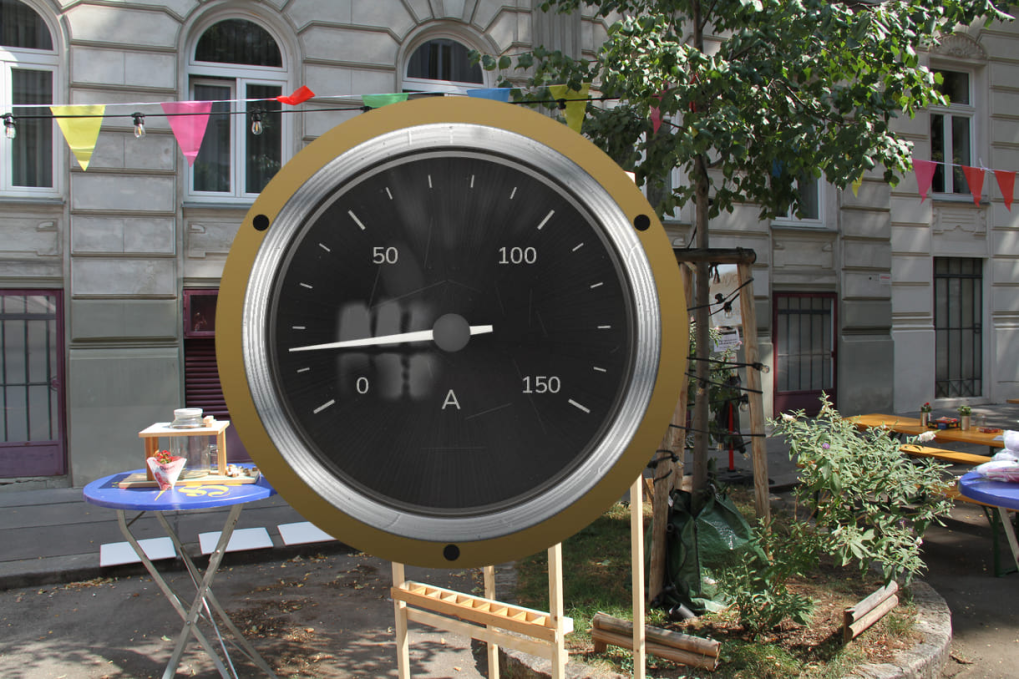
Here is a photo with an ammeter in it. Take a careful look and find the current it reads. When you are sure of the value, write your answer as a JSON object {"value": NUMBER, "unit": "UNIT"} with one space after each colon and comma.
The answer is {"value": 15, "unit": "A"}
